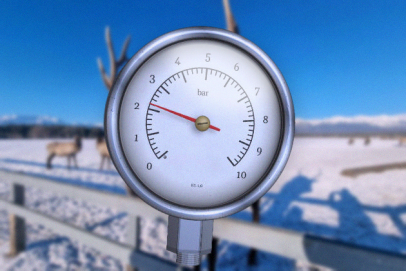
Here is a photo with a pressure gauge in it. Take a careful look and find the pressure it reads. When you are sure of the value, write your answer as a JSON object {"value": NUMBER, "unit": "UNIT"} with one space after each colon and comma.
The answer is {"value": 2.2, "unit": "bar"}
